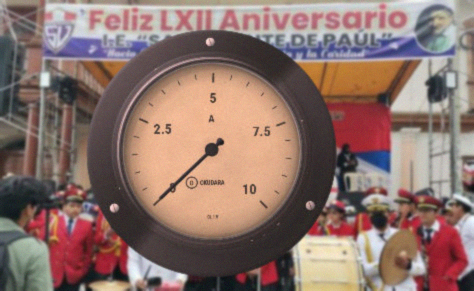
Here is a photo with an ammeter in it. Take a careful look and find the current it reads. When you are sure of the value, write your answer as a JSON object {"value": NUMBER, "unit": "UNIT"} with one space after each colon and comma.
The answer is {"value": 0, "unit": "A"}
